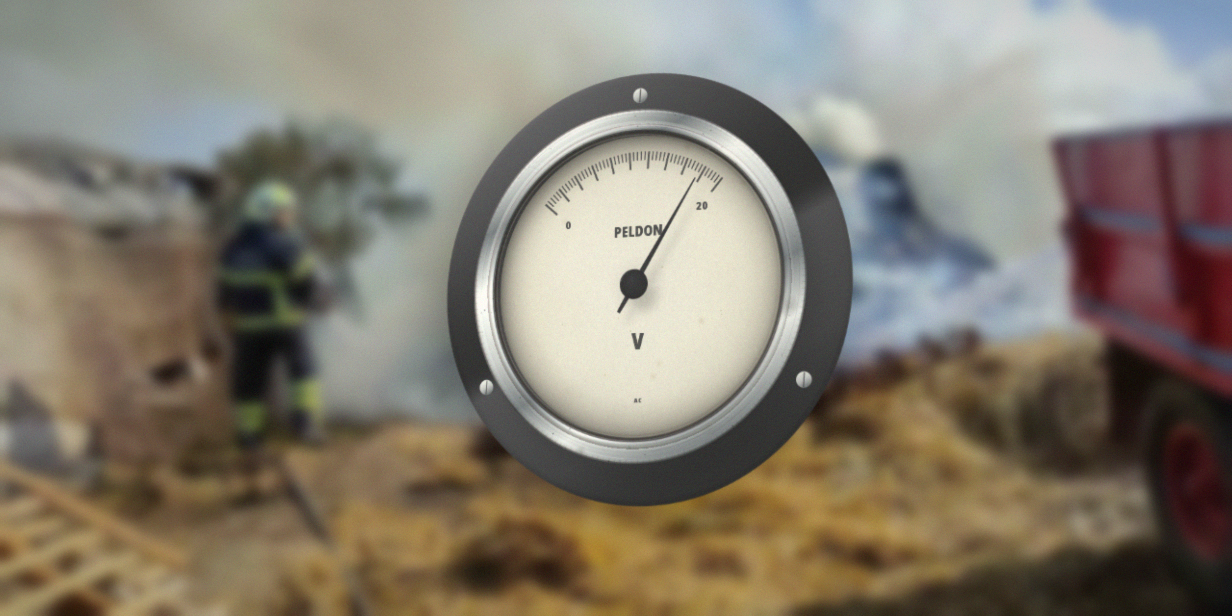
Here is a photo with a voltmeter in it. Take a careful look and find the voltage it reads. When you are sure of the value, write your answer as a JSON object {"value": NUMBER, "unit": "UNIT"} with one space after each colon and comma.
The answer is {"value": 18, "unit": "V"}
